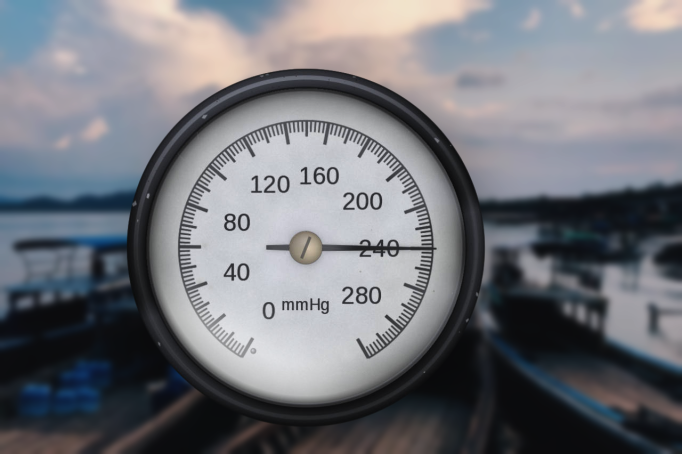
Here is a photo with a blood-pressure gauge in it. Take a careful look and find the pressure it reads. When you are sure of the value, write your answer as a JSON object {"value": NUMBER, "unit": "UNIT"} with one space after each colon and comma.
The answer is {"value": 240, "unit": "mmHg"}
